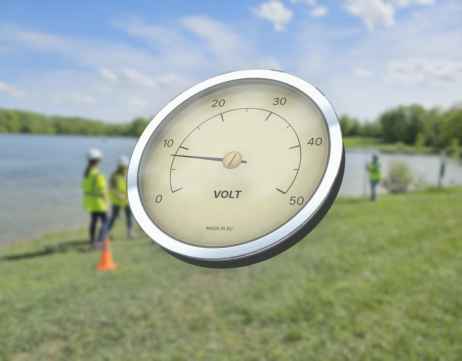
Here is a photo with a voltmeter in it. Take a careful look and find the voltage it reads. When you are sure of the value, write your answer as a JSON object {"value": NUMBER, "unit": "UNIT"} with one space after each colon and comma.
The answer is {"value": 7.5, "unit": "V"}
